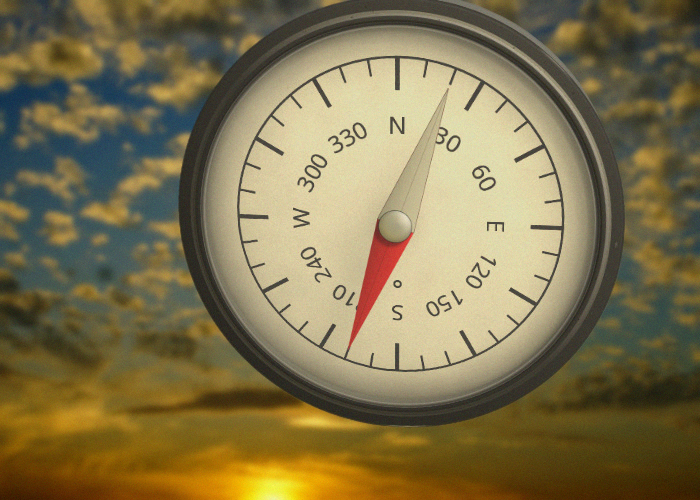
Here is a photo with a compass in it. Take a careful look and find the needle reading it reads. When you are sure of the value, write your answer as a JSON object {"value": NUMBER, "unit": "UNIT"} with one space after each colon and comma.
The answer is {"value": 200, "unit": "°"}
